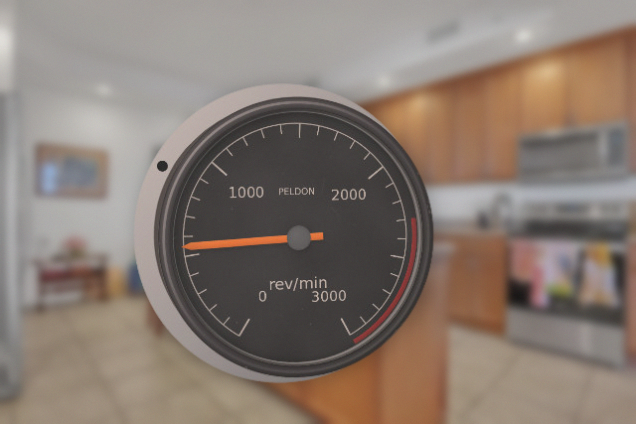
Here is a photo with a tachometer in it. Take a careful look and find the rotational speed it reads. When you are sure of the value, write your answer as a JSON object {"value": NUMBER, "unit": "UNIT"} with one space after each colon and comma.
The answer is {"value": 550, "unit": "rpm"}
